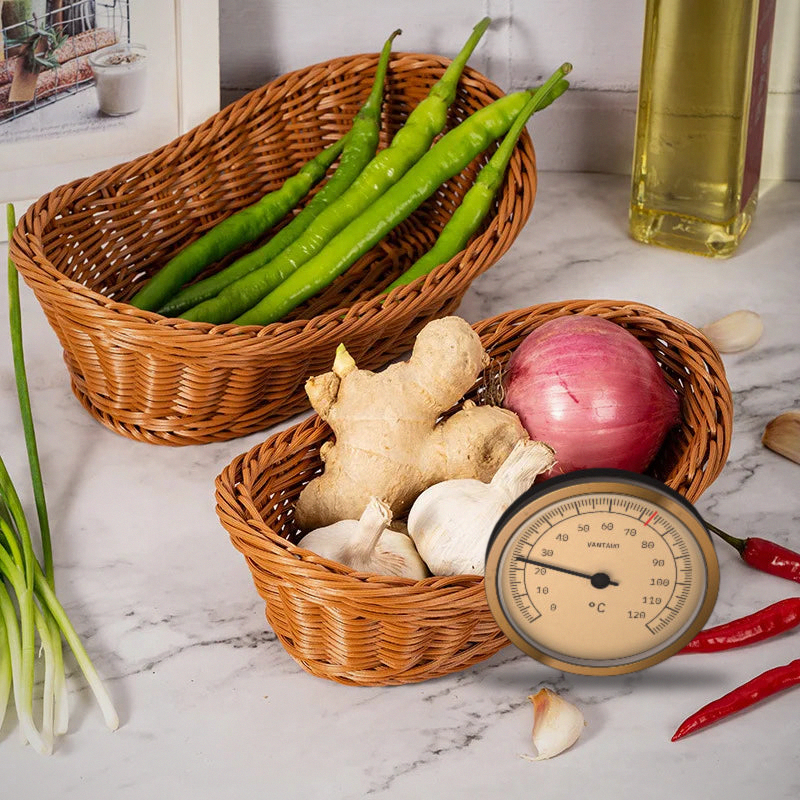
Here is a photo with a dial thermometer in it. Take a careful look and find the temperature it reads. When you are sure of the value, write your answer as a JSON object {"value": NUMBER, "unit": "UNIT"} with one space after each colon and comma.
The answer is {"value": 25, "unit": "°C"}
